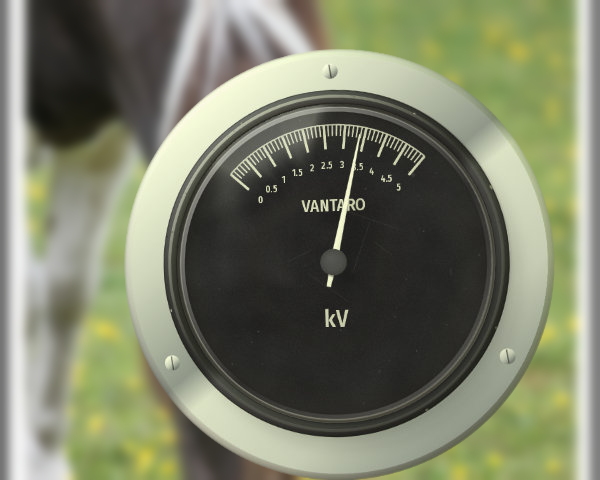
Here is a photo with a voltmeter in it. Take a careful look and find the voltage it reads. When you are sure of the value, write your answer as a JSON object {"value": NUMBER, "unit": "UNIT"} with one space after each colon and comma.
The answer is {"value": 3.4, "unit": "kV"}
